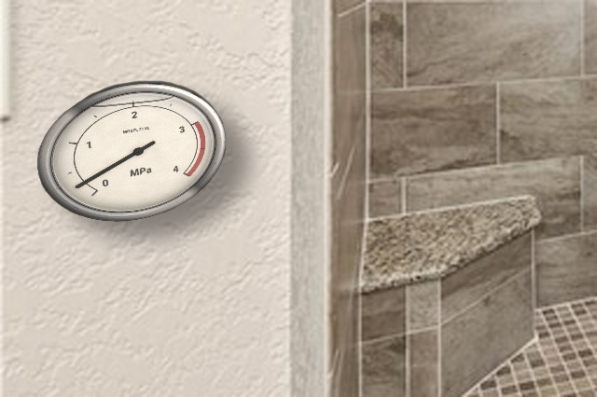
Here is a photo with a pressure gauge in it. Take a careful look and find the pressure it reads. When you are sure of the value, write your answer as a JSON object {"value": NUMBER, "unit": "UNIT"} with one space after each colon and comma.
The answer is {"value": 0.25, "unit": "MPa"}
